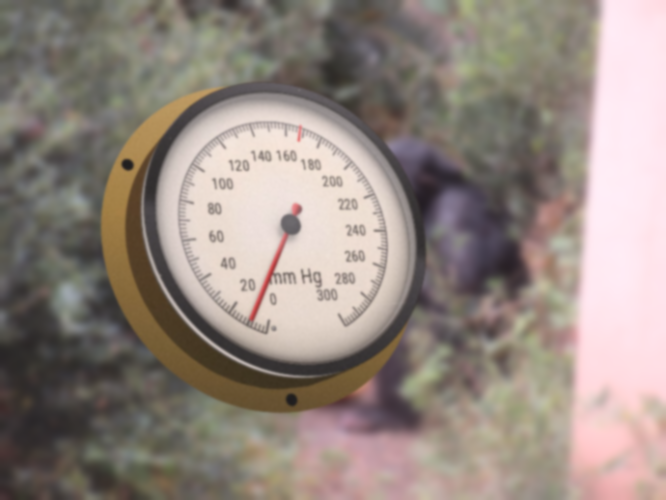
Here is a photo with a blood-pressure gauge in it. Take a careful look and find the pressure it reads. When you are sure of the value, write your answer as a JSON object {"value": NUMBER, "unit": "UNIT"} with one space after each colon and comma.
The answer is {"value": 10, "unit": "mmHg"}
